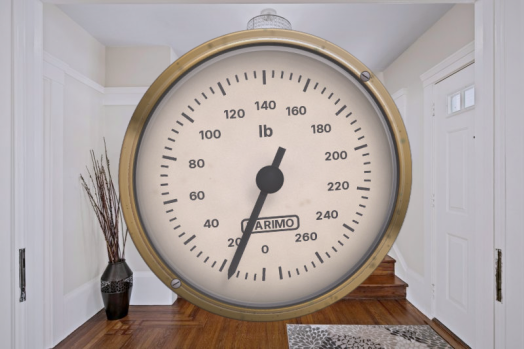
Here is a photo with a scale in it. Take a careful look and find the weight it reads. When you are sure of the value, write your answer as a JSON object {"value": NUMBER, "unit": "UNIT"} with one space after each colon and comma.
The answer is {"value": 16, "unit": "lb"}
